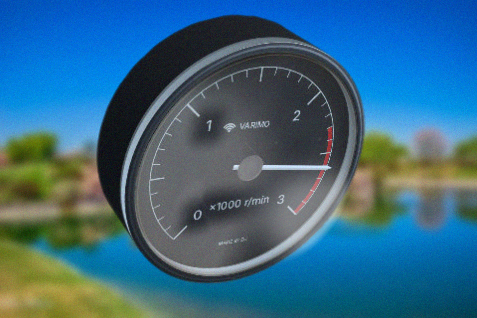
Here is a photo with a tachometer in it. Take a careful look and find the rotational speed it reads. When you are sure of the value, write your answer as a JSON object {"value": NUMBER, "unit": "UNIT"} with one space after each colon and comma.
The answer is {"value": 2600, "unit": "rpm"}
